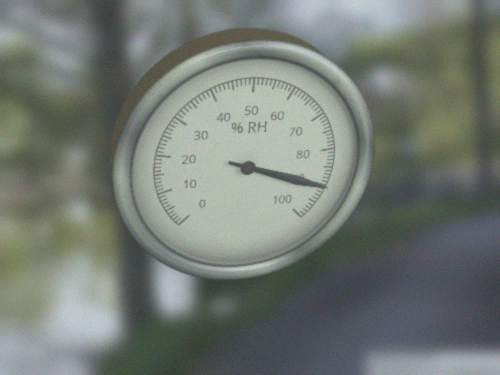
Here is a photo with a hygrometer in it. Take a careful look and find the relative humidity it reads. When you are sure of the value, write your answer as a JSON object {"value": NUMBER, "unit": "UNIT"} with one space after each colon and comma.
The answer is {"value": 90, "unit": "%"}
